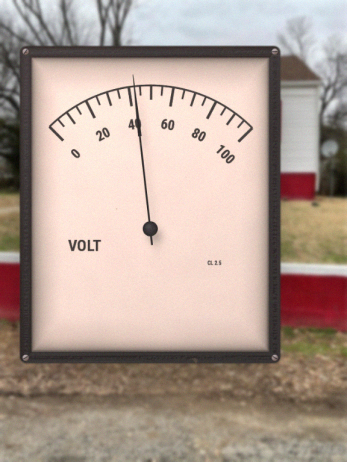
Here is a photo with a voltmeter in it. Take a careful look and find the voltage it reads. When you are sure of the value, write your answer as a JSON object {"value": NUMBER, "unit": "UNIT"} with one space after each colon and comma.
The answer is {"value": 42.5, "unit": "V"}
